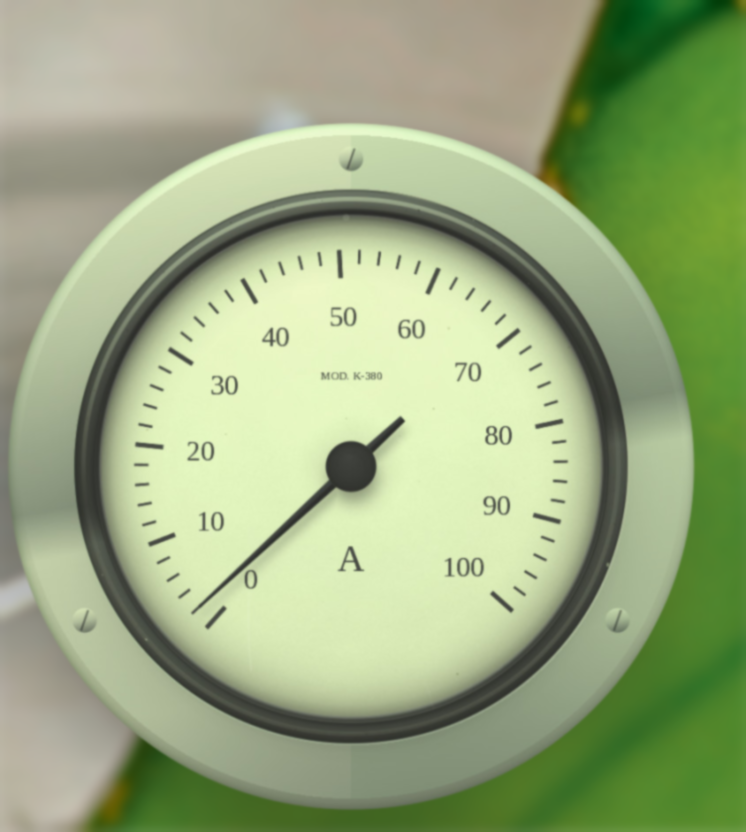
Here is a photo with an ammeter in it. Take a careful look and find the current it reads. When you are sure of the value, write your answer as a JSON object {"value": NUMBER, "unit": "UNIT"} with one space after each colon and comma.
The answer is {"value": 2, "unit": "A"}
